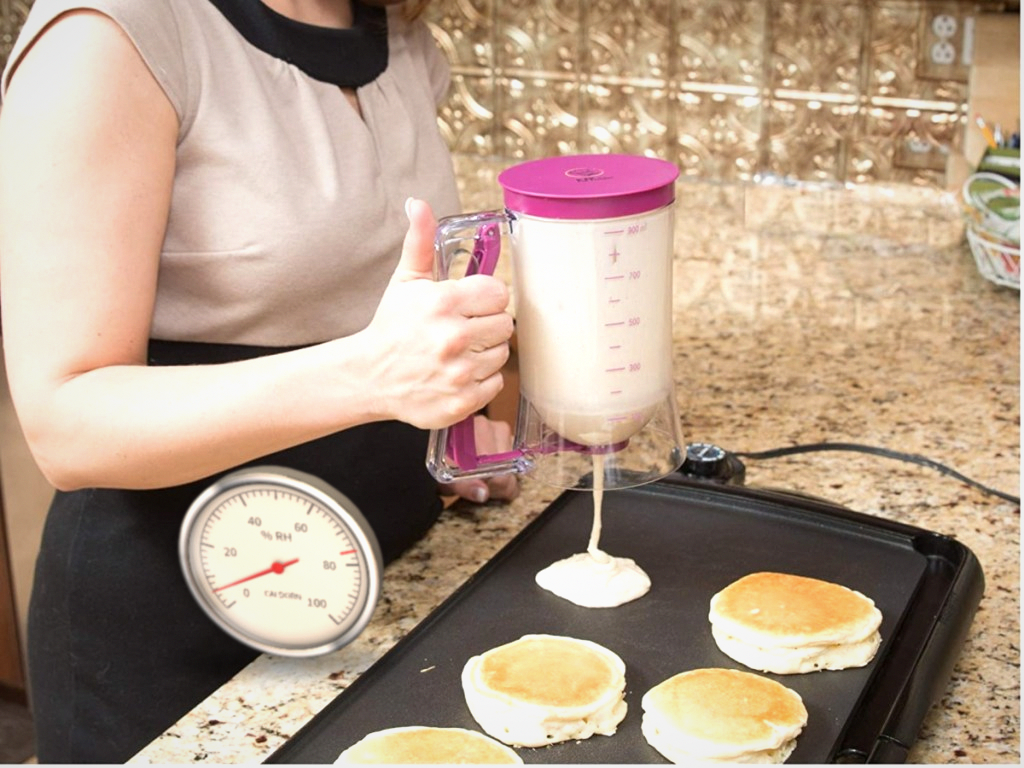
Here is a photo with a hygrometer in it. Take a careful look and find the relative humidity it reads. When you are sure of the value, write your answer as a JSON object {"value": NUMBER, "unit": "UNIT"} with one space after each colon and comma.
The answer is {"value": 6, "unit": "%"}
